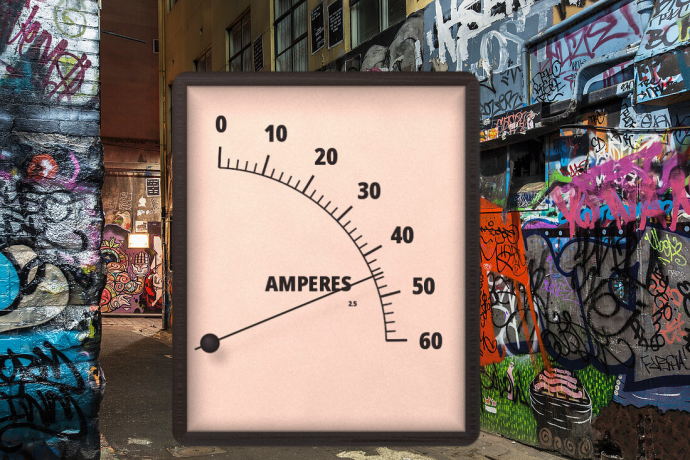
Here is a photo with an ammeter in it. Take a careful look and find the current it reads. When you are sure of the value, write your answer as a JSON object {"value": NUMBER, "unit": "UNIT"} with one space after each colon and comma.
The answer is {"value": 45, "unit": "A"}
